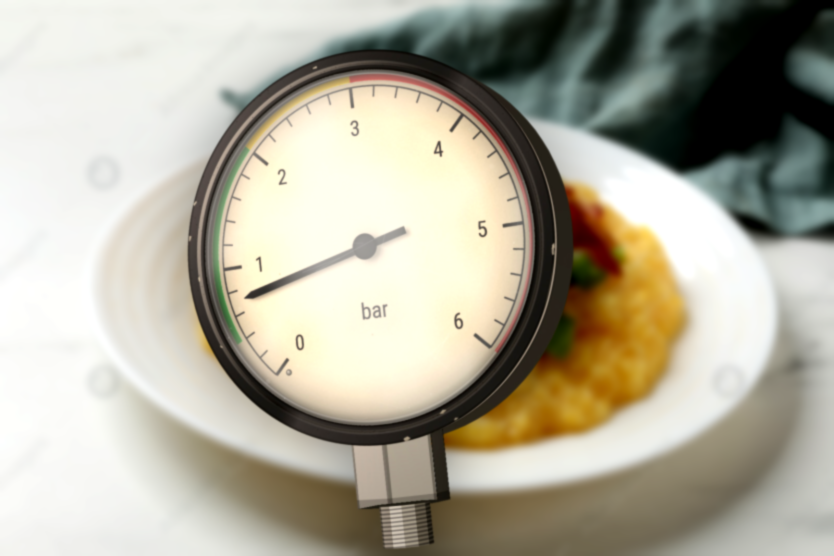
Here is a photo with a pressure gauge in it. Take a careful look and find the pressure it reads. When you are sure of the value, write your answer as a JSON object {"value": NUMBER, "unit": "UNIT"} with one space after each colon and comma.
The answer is {"value": 0.7, "unit": "bar"}
